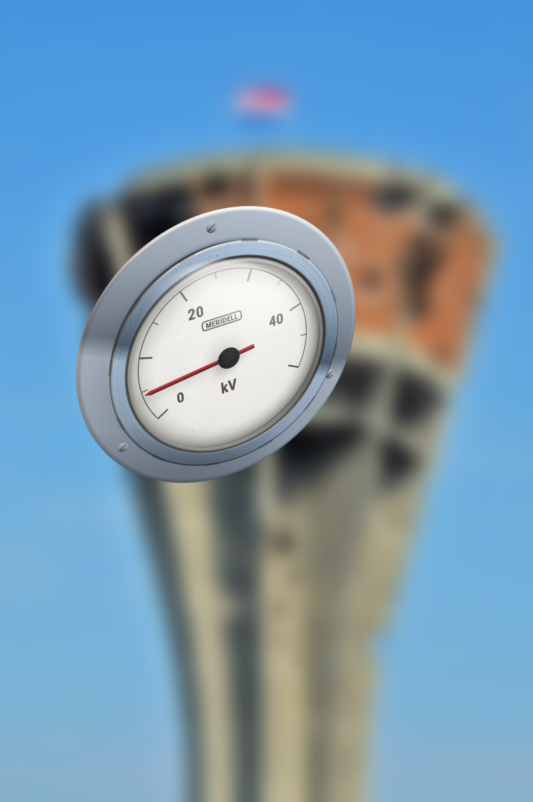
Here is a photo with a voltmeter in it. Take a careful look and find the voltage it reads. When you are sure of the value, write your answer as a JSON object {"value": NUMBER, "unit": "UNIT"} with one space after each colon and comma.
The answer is {"value": 5, "unit": "kV"}
